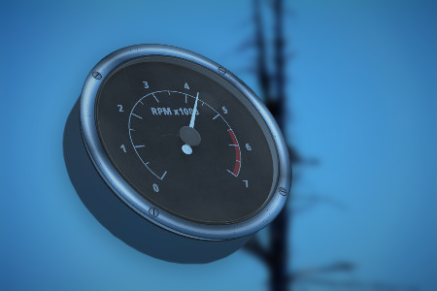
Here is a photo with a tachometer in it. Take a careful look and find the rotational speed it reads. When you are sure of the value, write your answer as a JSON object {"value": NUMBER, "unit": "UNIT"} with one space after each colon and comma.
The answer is {"value": 4250, "unit": "rpm"}
